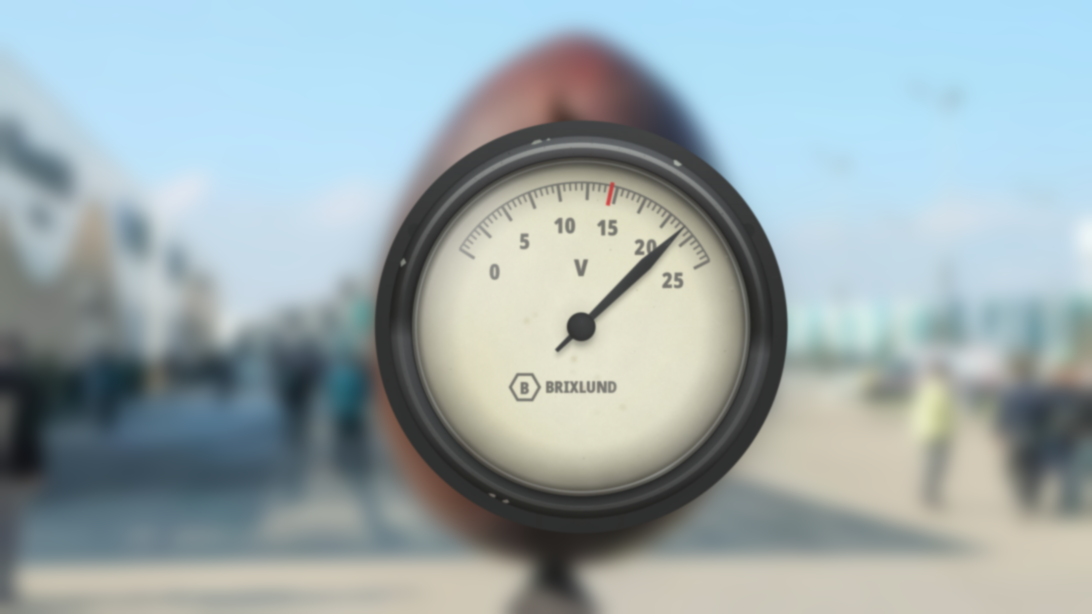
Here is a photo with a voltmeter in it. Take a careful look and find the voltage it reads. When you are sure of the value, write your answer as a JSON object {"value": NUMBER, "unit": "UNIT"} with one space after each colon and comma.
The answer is {"value": 21.5, "unit": "V"}
